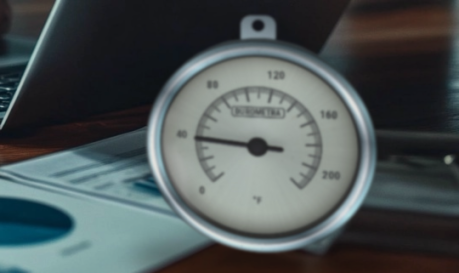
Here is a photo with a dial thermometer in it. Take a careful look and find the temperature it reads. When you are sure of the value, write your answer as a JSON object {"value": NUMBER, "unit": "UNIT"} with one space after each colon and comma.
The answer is {"value": 40, "unit": "°F"}
